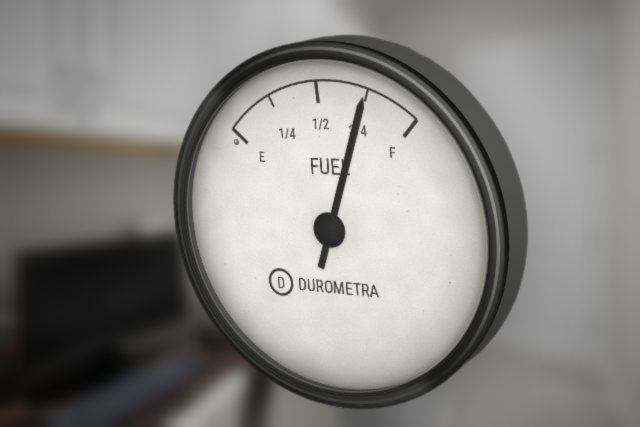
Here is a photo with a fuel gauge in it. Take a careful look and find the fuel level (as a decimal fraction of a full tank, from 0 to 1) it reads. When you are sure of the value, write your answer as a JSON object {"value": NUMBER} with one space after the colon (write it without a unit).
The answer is {"value": 0.75}
